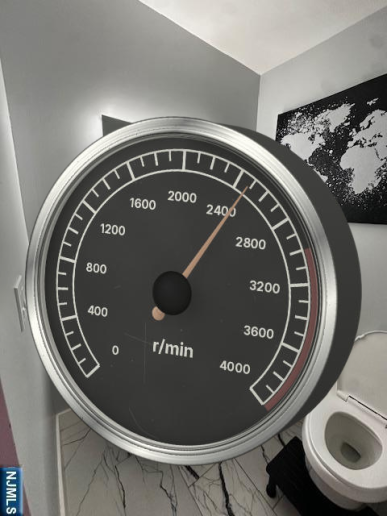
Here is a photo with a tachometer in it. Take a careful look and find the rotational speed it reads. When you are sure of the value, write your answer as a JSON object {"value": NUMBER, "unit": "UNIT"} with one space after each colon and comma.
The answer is {"value": 2500, "unit": "rpm"}
